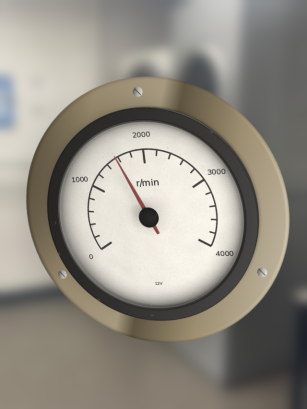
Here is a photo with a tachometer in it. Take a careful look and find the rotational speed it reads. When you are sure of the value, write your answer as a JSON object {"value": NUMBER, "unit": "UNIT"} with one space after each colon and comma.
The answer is {"value": 1600, "unit": "rpm"}
